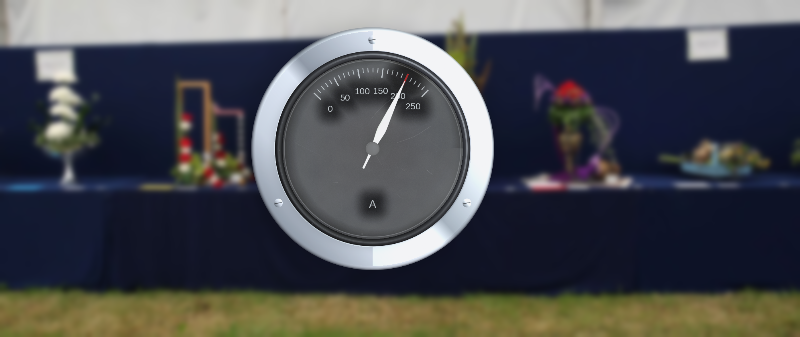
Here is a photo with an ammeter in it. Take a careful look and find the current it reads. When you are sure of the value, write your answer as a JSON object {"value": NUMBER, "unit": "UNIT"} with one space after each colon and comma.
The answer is {"value": 200, "unit": "A"}
